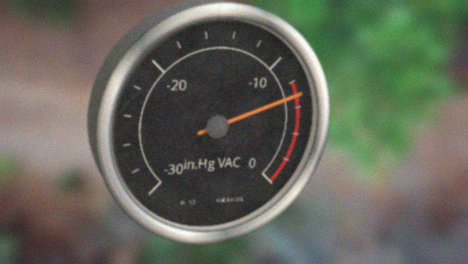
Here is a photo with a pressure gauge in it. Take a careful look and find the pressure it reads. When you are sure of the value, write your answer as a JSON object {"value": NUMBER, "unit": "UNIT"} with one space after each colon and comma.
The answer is {"value": -7, "unit": "inHg"}
